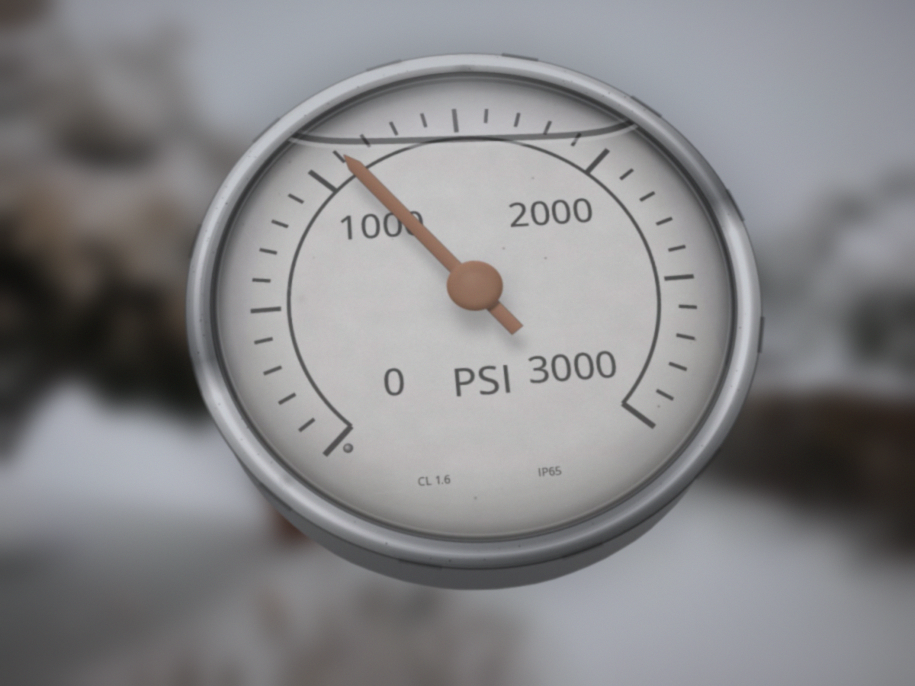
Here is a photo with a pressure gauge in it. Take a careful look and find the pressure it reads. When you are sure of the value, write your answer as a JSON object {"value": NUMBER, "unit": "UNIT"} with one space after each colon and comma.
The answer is {"value": 1100, "unit": "psi"}
